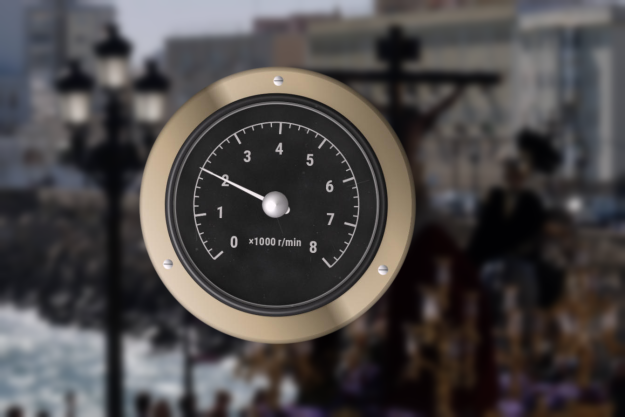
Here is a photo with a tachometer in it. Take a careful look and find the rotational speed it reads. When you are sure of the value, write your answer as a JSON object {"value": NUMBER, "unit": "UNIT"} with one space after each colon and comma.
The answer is {"value": 2000, "unit": "rpm"}
